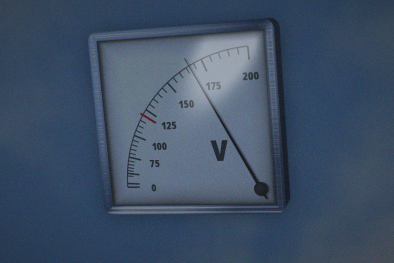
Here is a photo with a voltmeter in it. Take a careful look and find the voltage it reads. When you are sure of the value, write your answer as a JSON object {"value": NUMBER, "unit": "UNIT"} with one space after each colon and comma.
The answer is {"value": 167.5, "unit": "V"}
